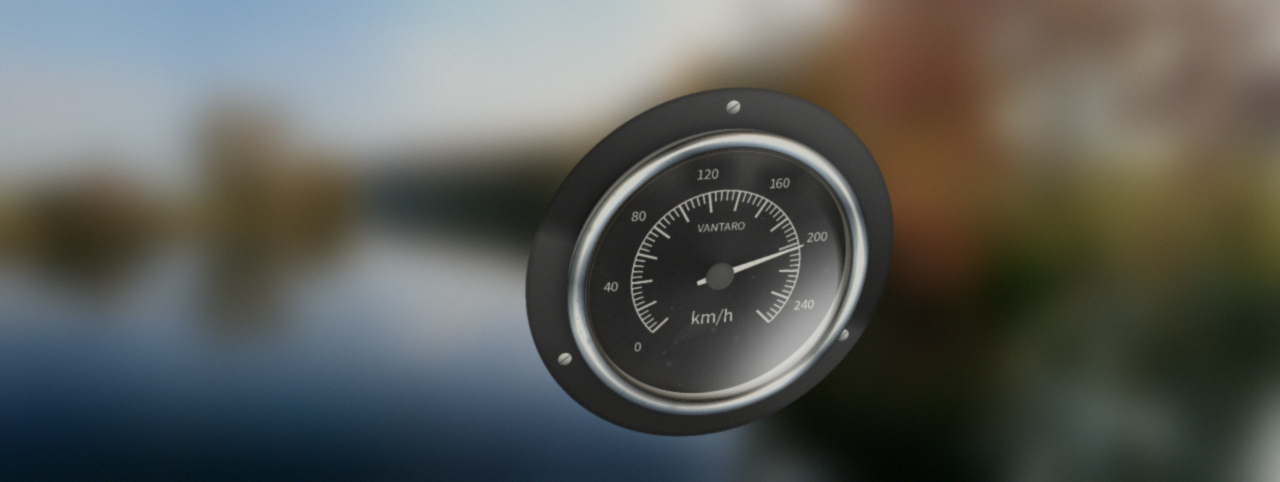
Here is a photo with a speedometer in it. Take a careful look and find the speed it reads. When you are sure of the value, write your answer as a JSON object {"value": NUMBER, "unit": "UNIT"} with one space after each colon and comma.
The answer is {"value": 200, "unit": "km/h"}
